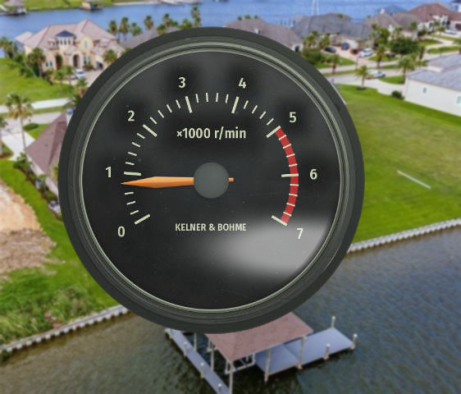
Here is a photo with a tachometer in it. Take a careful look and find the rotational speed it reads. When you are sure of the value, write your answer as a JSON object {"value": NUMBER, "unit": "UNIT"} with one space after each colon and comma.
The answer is {"value": 800, "unit": "rpm"}
